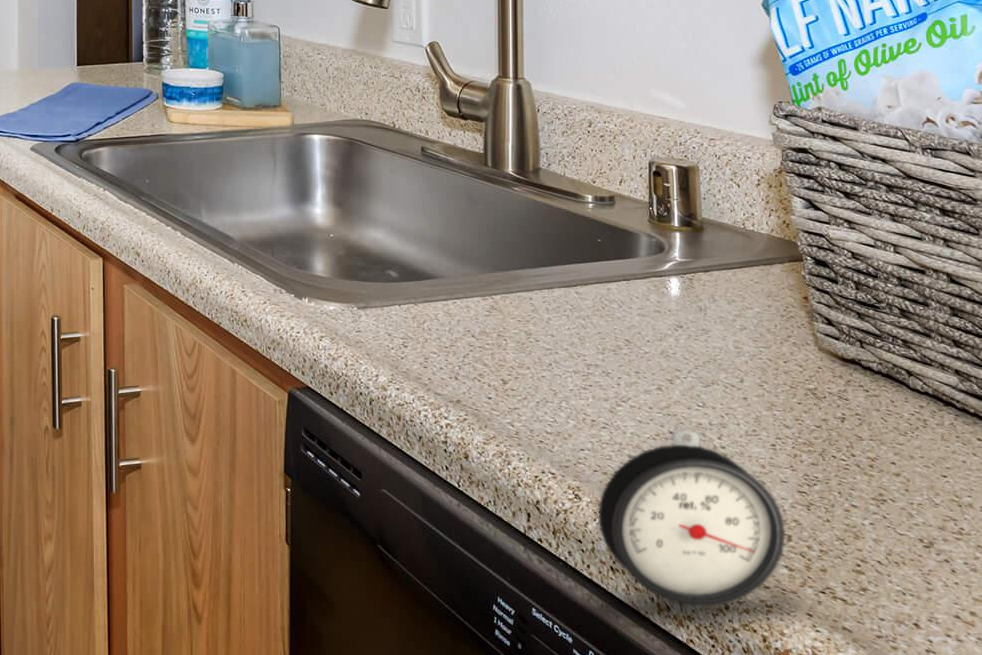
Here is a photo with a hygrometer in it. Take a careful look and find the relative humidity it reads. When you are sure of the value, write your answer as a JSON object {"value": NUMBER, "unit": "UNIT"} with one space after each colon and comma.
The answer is {"value": 95, "unit": "%"}
